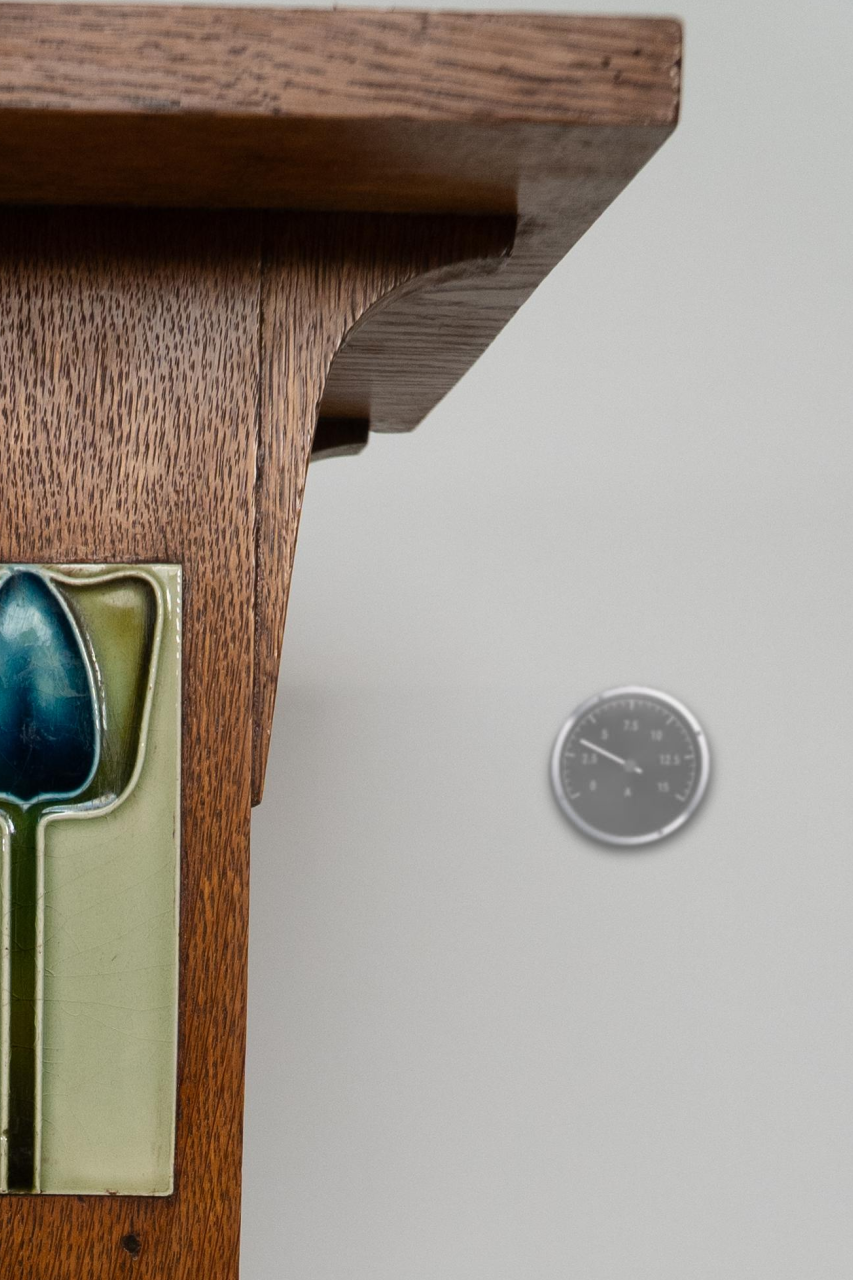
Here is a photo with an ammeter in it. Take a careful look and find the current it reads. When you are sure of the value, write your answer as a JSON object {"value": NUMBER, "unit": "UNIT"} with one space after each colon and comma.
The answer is {"value": 3.5, "unit": "A"}
